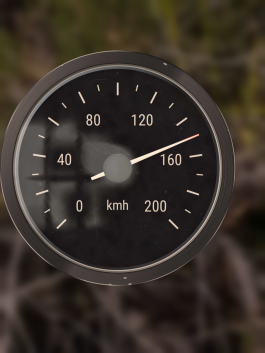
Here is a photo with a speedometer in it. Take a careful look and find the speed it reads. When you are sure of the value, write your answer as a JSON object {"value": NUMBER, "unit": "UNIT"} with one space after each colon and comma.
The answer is {"value": 150, "unit": "km/h"}
